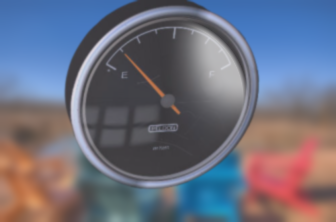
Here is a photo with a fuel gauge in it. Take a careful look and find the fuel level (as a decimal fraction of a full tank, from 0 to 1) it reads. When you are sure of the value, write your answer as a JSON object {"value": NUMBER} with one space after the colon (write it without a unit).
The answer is {"value": 0.125}
